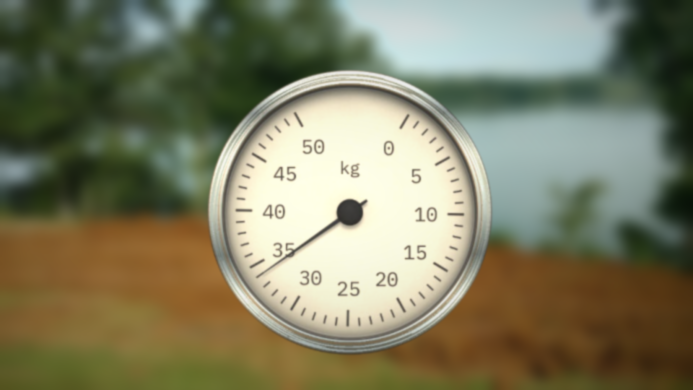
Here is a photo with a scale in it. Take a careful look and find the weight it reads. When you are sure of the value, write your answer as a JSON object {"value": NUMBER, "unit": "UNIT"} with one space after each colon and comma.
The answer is {"value": 34, "unit": "kg"}
